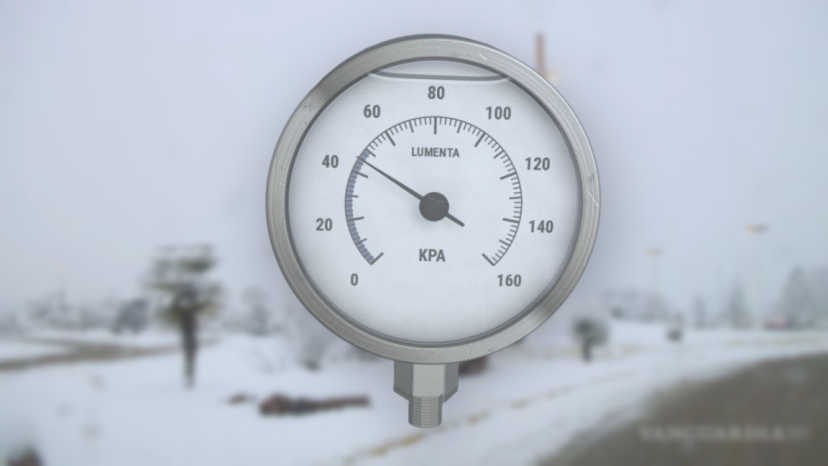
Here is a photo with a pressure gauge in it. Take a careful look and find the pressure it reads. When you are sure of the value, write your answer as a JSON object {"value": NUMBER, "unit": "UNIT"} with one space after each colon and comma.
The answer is {"value": 46, "unit": "kPa"}
